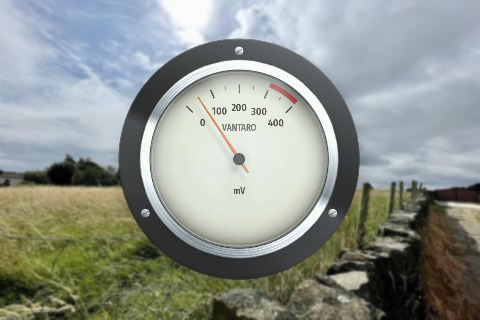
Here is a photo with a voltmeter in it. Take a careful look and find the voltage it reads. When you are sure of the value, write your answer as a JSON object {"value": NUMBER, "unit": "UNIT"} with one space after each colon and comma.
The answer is {"value": 50, "unit": "mV"}
